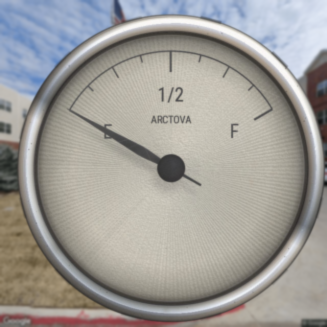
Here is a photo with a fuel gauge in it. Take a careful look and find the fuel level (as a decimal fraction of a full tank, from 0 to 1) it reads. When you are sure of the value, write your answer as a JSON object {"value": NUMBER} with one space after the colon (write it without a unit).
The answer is {"value": 0}
